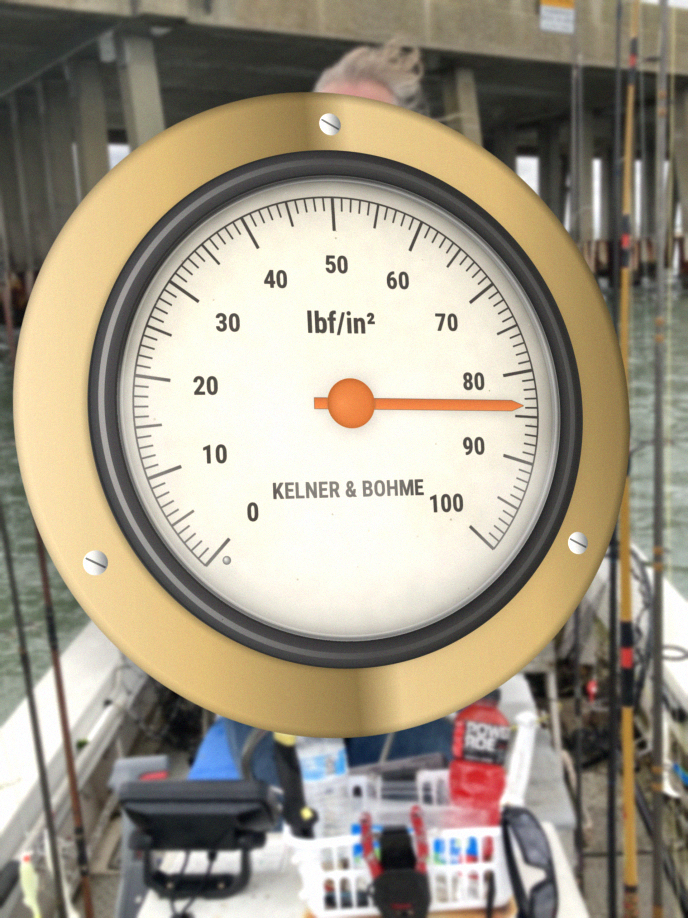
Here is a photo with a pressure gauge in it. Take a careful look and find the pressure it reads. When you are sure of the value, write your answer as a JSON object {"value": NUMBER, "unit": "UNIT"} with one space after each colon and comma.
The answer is {"value": 84, "unit": "psi"}
